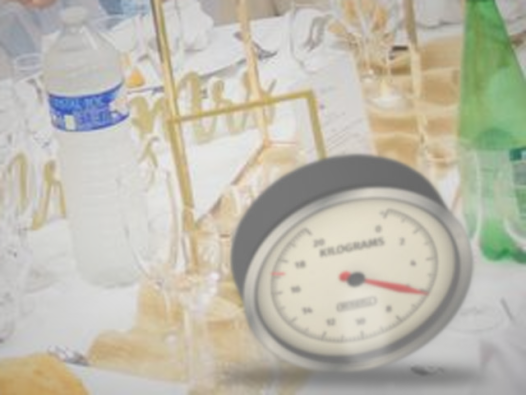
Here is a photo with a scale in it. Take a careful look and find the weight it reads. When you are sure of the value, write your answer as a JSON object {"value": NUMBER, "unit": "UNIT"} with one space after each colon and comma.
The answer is {"value": 6, "unit": "kg"}
